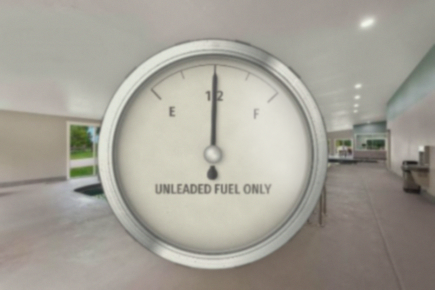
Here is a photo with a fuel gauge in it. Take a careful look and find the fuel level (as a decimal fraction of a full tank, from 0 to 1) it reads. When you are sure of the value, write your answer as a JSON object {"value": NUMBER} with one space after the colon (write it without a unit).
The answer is {"value": 0.5}
